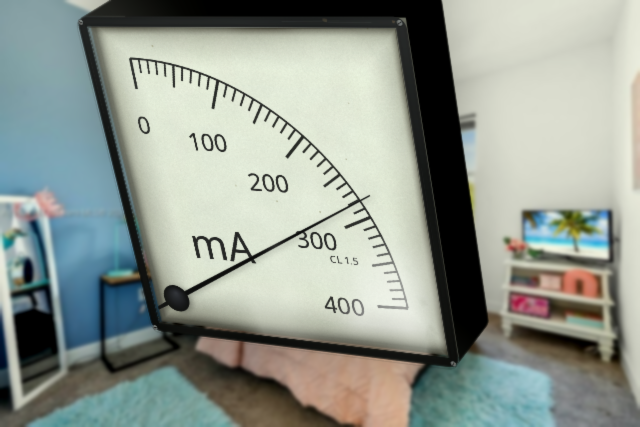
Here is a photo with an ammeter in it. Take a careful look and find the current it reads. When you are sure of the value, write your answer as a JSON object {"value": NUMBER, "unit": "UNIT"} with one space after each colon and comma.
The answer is {"value": 280, "unit": "mA"}
